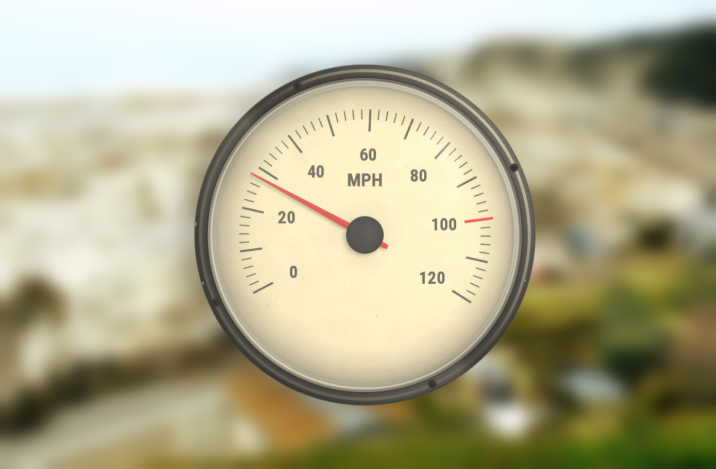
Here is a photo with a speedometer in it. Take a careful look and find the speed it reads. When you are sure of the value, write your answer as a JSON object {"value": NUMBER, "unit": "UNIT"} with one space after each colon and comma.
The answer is {"value": 28, "unit": "mph"}
